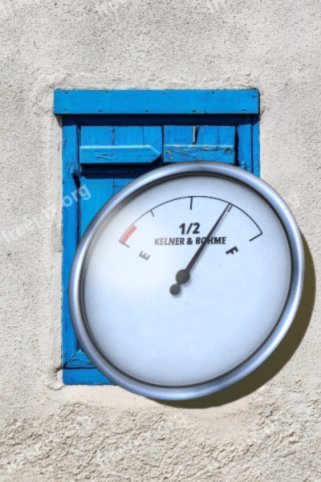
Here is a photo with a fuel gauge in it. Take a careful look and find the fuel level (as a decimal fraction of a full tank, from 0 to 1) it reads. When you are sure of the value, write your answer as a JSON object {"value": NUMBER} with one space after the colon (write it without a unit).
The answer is {"value": 0.75}
